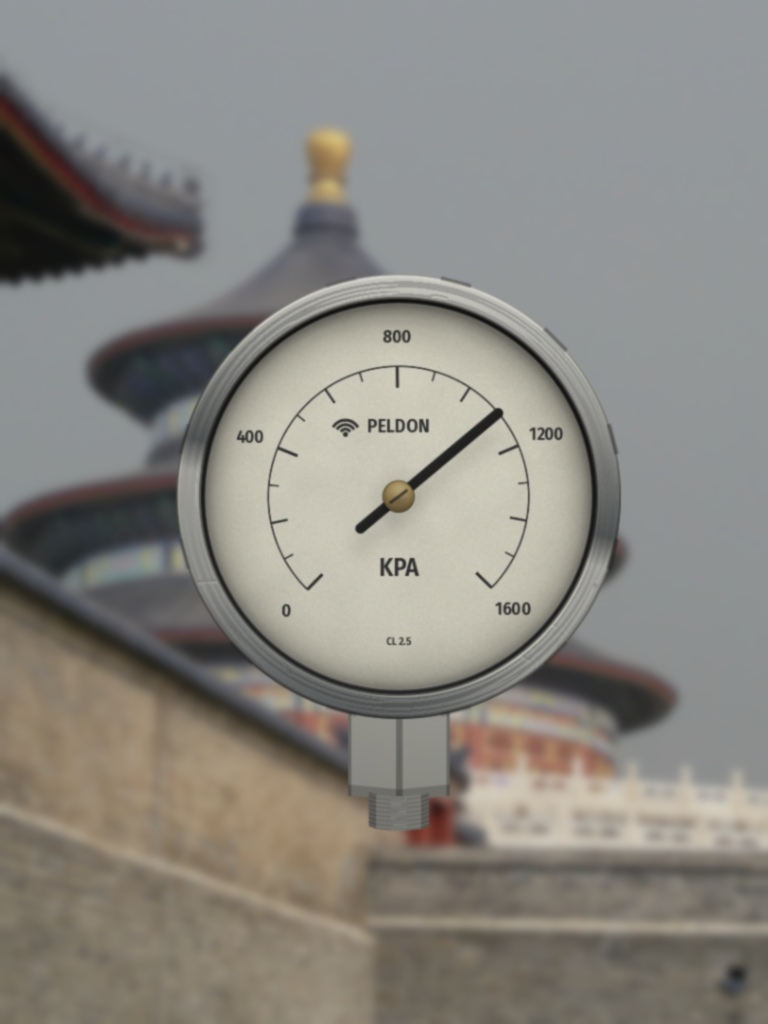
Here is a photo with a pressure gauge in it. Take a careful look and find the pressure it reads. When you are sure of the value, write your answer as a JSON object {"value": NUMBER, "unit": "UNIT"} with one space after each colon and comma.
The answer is {"value": 1100, "unit": "kPa"}
